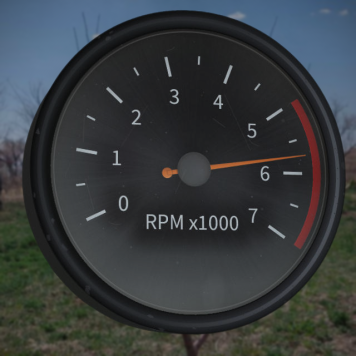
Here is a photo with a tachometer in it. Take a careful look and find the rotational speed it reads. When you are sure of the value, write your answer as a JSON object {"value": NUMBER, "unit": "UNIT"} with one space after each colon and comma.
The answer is {"value": 5750, "unit": "rpm"}
